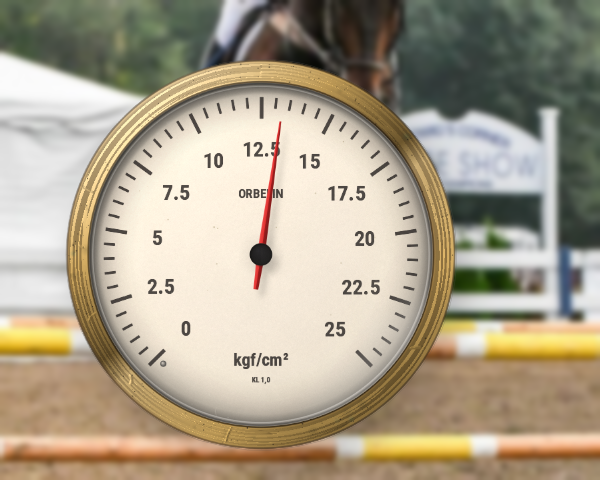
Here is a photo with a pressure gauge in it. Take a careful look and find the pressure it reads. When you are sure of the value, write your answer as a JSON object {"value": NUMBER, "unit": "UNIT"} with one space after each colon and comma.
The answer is {"value": 13.25, "unit": "kg/cm²"}
